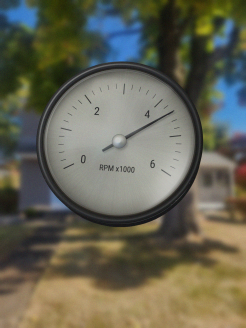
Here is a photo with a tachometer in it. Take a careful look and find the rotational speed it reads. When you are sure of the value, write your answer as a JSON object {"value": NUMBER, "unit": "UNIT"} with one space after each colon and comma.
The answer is {"value": 4400, "unit": "rpm"}
